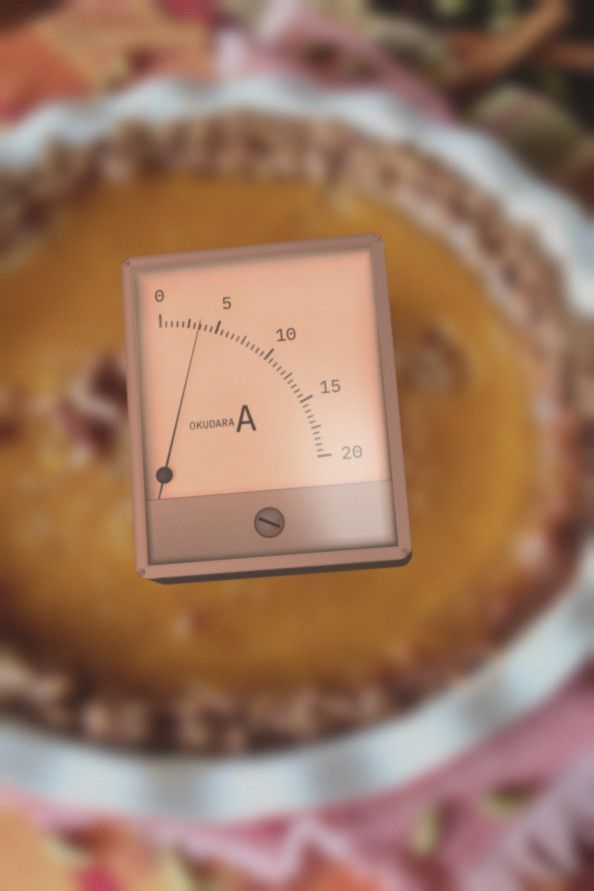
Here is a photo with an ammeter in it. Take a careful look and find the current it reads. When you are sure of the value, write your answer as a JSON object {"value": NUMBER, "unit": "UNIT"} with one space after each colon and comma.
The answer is {"value": 3.5, "unit": "A"}
